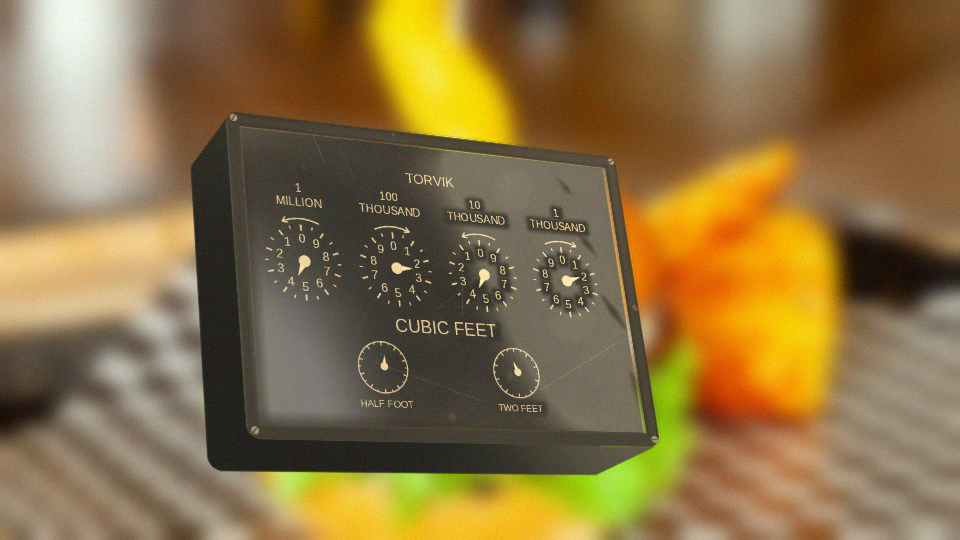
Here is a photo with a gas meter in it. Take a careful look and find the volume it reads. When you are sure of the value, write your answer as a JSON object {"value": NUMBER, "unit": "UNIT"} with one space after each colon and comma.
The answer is {"value": 424200, "unit": "ft³"}
